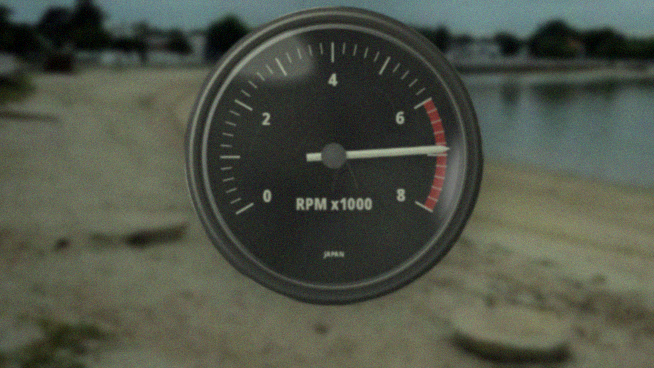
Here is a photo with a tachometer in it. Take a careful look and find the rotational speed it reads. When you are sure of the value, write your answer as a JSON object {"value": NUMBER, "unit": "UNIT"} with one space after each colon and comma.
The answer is {"value": 6900, "unit": "rpm"}
